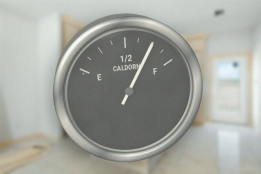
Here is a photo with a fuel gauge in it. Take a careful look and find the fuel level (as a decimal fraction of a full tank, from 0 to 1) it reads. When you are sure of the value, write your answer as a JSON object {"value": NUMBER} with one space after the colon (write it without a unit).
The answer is {"value": 0.75}
